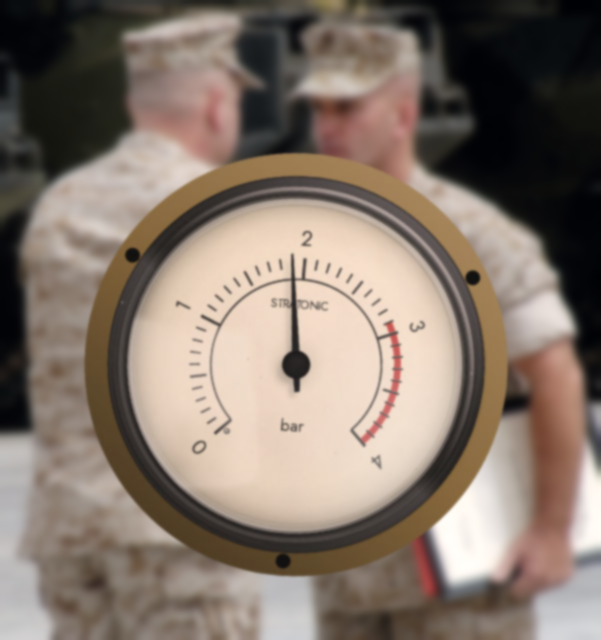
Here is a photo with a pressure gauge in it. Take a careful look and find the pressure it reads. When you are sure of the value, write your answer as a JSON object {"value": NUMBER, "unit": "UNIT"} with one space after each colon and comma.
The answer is {"value": 1.9, "unit": "bar"}
